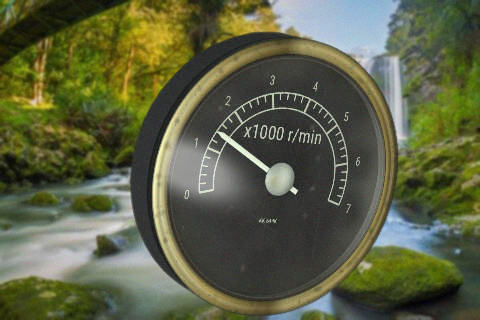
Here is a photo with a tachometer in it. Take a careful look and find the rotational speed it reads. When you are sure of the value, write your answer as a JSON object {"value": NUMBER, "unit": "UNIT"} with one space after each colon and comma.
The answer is {"value": 1400, "unit": "rpm"}
